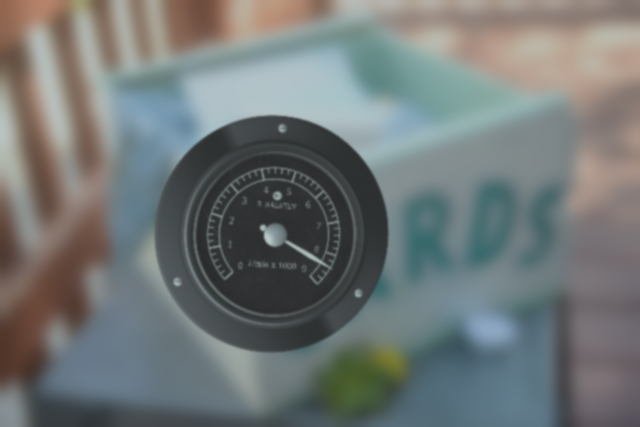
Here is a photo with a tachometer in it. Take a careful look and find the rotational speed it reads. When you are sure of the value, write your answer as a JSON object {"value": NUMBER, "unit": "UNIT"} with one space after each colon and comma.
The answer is {"value": 8400, "unit": "rpm"}
